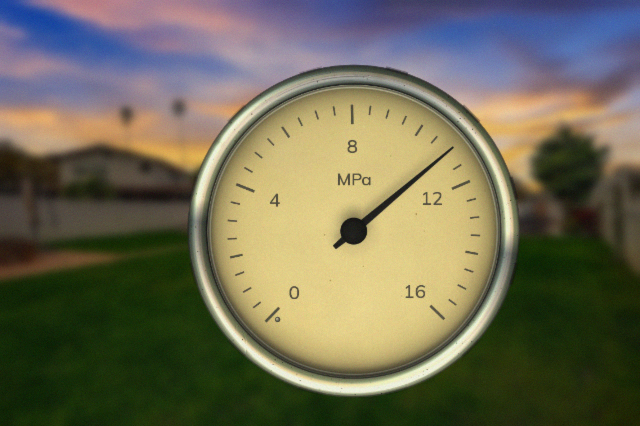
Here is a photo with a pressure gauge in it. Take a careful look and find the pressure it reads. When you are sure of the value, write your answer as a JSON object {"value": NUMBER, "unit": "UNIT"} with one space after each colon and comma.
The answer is {"value": 11, "unit": "MPa"}
